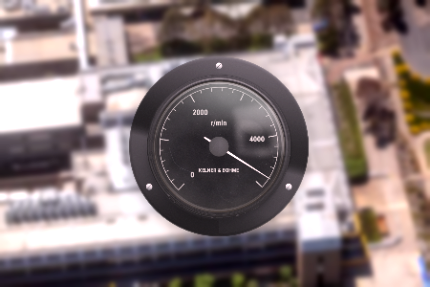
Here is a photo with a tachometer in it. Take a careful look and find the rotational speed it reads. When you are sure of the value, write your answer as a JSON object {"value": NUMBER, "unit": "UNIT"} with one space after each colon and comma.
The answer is {"value": 4800, "unit": "rpm"}
